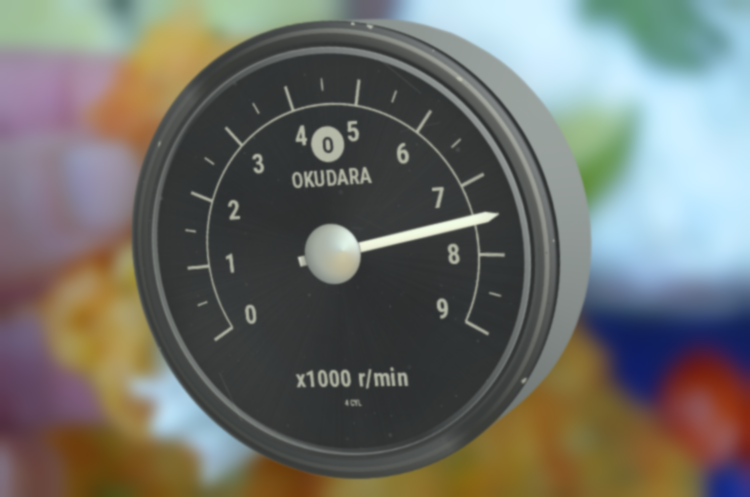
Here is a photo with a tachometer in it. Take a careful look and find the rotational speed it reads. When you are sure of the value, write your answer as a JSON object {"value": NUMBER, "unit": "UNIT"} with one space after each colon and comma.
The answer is {"value": 7500, "unit": "rpm"}
